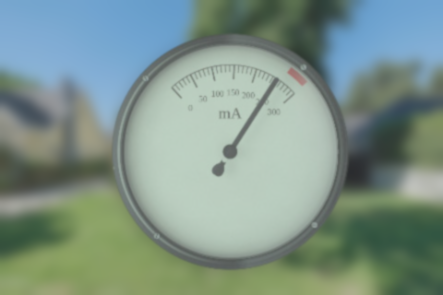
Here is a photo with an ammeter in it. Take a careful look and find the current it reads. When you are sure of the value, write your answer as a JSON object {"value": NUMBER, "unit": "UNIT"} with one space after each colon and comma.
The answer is {"value": 250, "unit": "mA"}
